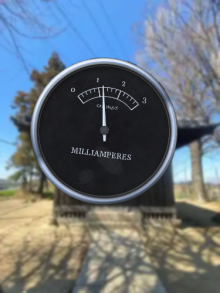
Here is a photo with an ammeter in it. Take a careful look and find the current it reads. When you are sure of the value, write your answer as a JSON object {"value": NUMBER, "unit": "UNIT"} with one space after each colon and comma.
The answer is {"value": 1.2, "unit": "mA"}
